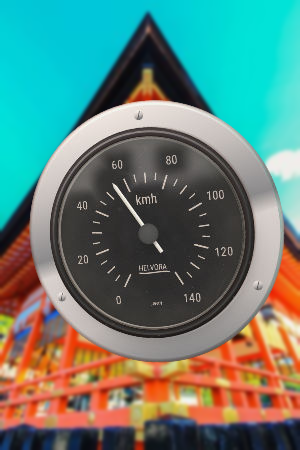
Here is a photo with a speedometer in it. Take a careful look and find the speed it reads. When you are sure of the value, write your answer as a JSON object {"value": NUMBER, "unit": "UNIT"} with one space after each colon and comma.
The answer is {"value": 55, "unit": "km/h"}
